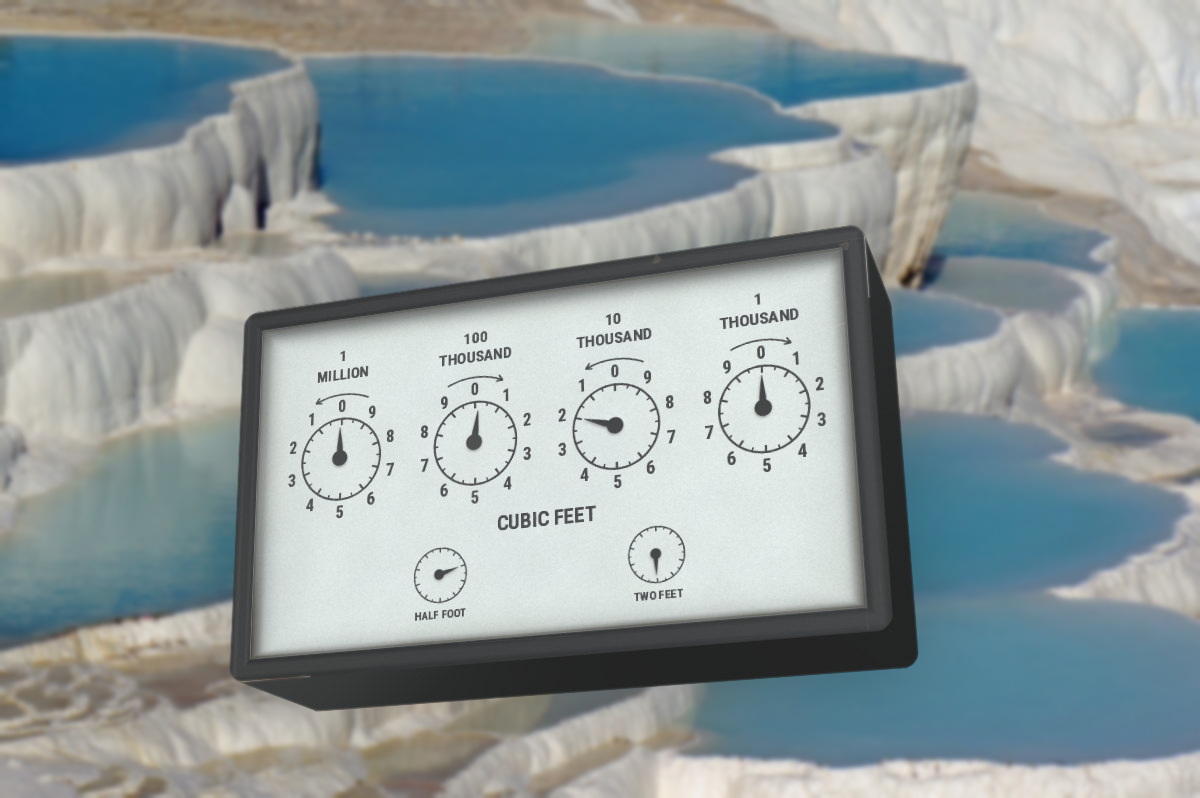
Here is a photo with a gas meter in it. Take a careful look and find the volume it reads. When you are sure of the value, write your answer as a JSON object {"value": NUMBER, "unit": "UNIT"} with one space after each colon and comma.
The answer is {"value": 2000, "unit": "ft³"}
